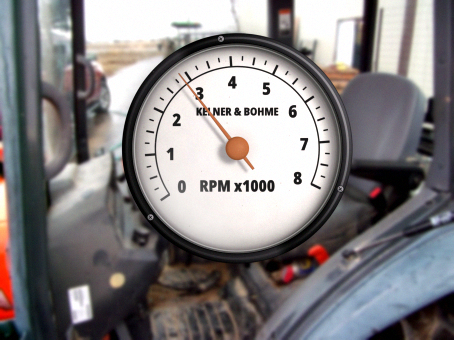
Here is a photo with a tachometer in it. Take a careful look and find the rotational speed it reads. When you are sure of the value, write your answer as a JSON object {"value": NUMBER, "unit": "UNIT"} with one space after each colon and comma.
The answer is {"value": 2875, "unit": "rpm"}
